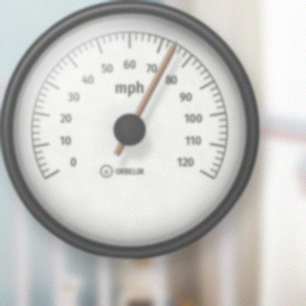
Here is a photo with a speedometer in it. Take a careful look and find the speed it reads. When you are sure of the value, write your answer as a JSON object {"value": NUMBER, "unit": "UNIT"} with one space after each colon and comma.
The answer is {"value": 74, "unit": "mph"}
